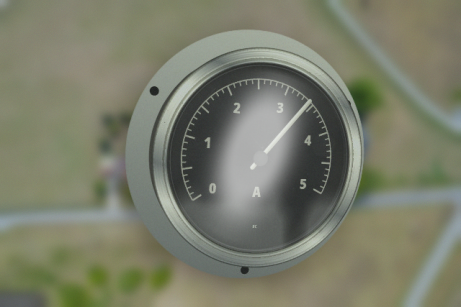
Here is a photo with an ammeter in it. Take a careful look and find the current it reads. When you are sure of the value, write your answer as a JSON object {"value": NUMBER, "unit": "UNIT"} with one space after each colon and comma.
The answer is {"value": 3.4, "unit": "A"}
